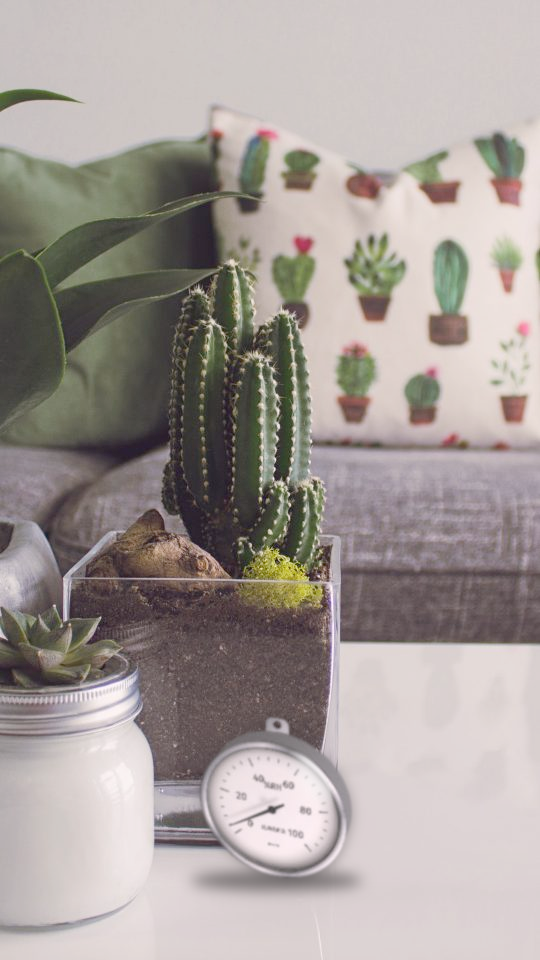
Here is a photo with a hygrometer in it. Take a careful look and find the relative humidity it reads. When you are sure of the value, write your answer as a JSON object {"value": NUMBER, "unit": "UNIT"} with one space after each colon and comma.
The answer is {"value": 4, "unit": "%"}
